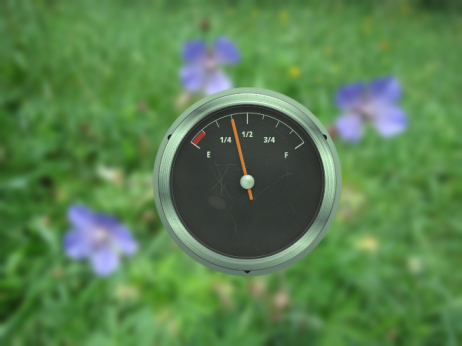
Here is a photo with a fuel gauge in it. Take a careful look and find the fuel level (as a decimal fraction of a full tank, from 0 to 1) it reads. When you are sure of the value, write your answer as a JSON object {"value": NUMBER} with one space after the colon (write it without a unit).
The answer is {"value": 0.375}
